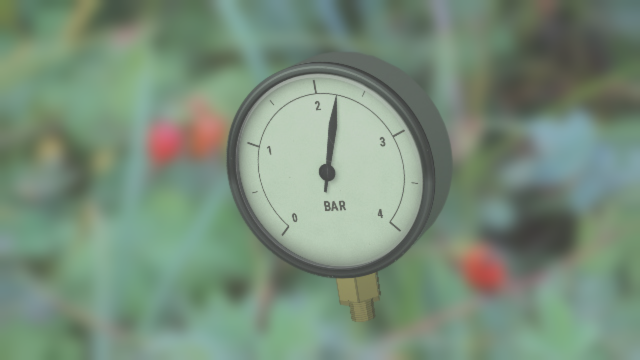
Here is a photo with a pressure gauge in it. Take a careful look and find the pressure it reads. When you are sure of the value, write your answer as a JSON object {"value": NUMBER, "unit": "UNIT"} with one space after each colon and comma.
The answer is {"value": 2.25, "unit": "bar"}
